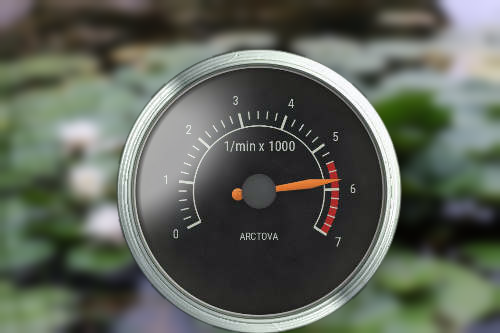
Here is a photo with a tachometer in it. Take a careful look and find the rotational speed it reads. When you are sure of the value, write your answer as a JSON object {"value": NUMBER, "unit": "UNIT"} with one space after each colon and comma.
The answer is {"value": 5800, "unit": "rpm"}
